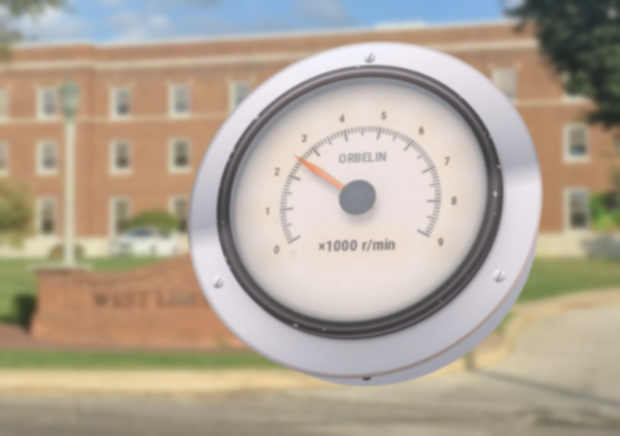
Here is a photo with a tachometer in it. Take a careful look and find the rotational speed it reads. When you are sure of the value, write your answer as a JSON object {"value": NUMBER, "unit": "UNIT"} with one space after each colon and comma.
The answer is {"value": 2500, "unit": "rpm"}
